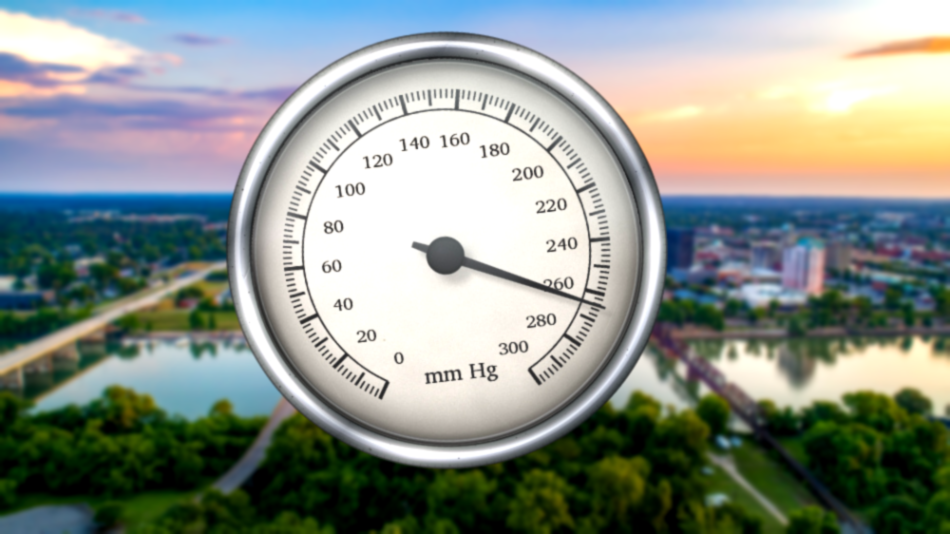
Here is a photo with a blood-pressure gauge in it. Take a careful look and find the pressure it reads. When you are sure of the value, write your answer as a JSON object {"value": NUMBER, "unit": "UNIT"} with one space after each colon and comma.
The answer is {"value": 264, "unit": "mmHg"}
